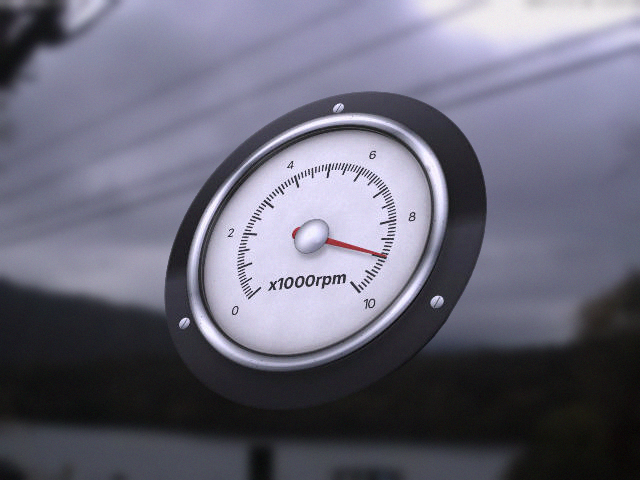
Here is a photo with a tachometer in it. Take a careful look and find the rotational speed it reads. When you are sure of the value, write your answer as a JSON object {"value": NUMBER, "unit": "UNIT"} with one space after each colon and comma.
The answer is {"value": 9000, "unit": "rpm"}
